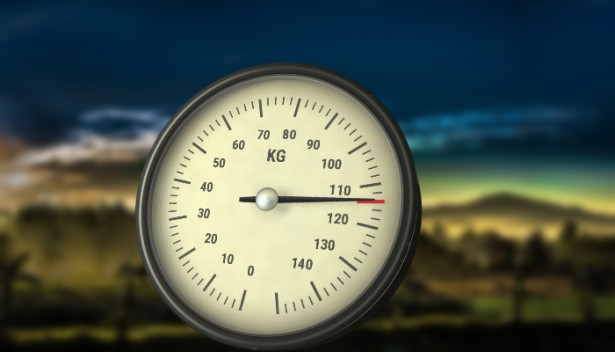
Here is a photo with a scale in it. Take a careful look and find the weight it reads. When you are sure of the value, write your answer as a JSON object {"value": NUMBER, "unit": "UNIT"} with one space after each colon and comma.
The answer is {"value": 114, "unit": "kg"}
